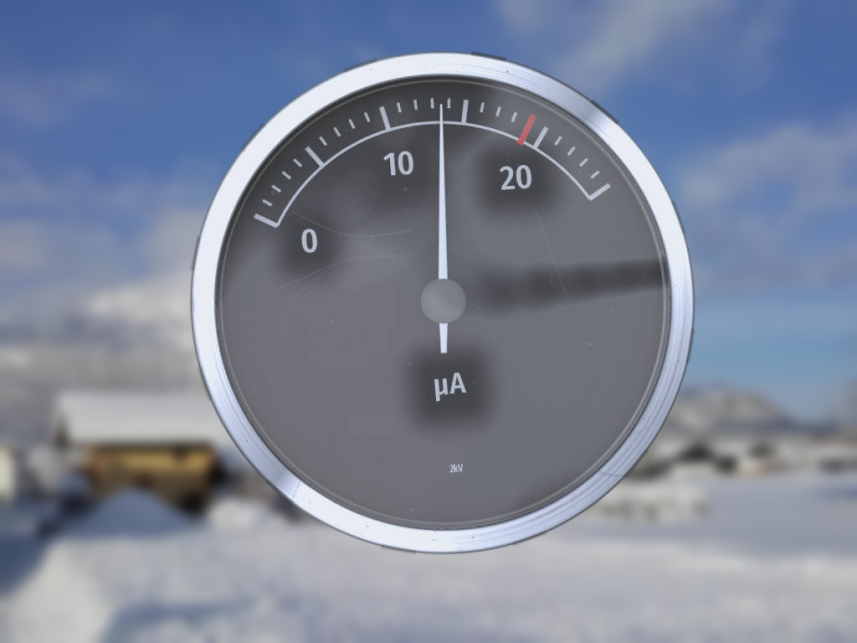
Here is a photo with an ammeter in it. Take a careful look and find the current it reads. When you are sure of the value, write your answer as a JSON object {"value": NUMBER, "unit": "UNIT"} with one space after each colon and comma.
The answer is {"value": 13.5, "unit": "µA"}
